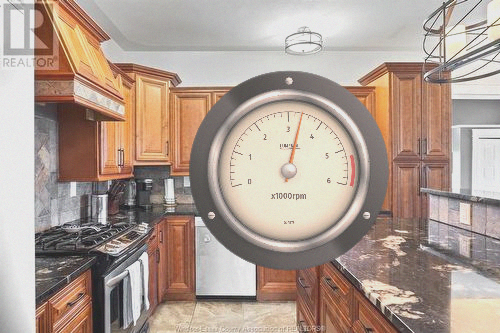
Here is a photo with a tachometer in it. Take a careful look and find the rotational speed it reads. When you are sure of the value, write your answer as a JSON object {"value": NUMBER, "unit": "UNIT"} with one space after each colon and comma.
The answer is {"value": 3400, "unit": "rpm"}
